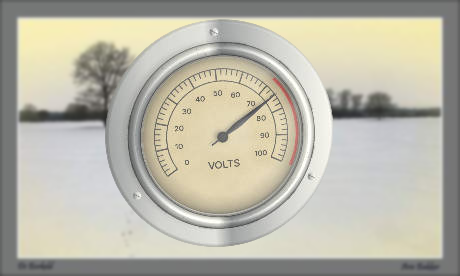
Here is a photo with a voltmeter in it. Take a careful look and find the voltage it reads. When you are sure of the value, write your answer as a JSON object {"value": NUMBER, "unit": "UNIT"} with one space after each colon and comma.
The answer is {"value": 74, "unit": "V"}
